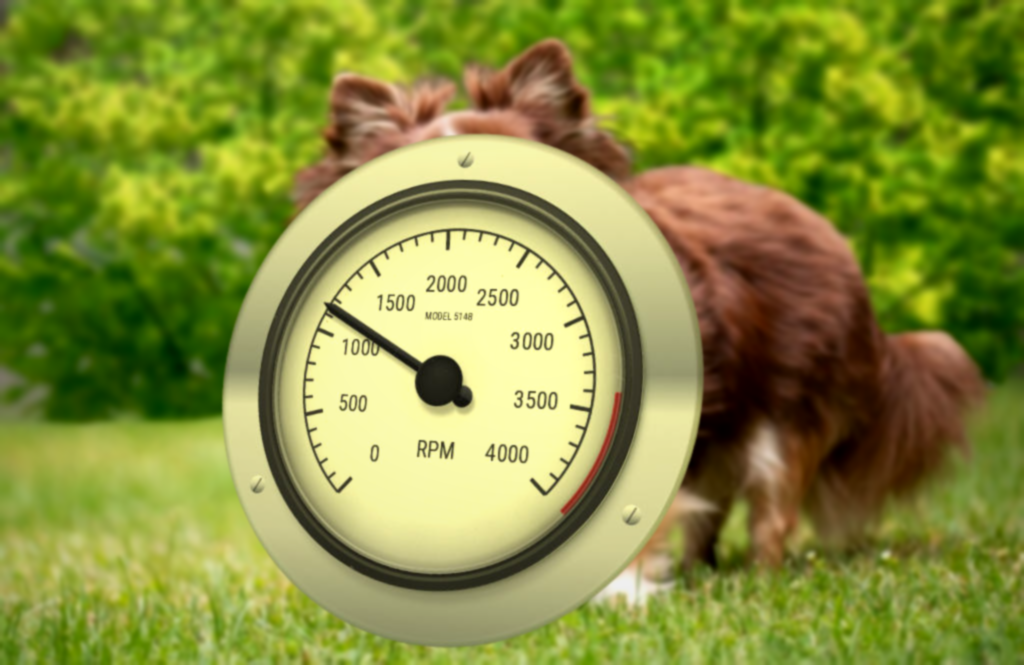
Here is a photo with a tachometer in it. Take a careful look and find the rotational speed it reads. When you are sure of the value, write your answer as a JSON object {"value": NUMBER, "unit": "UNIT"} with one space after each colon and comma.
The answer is {"value": 1150, "unit": "rpm"}
